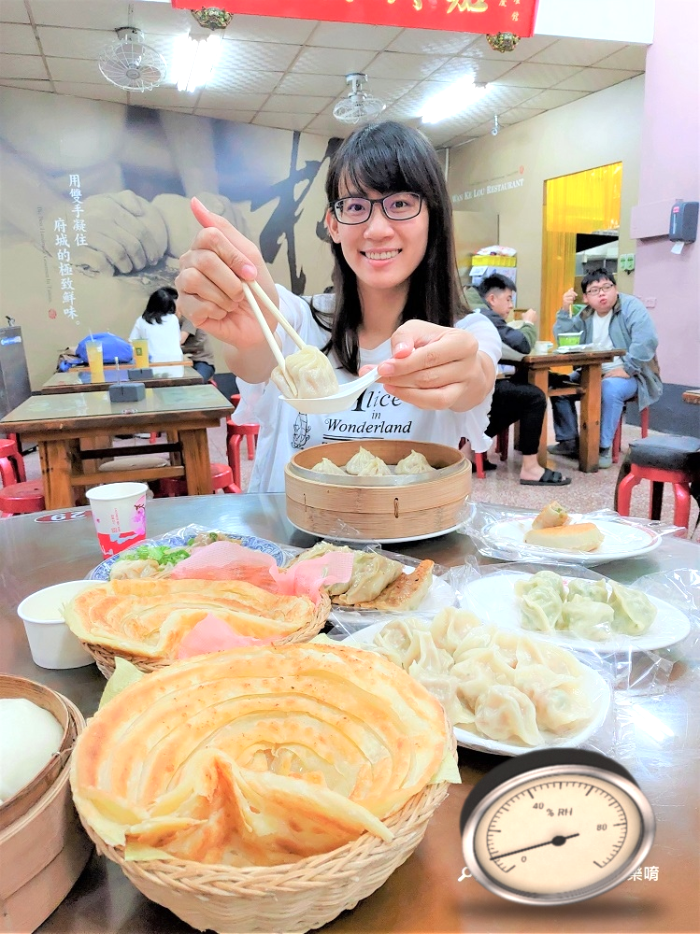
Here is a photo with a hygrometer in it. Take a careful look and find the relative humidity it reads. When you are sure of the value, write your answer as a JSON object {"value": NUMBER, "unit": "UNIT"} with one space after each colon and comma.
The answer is {"value": 10, "unit": "%"}
